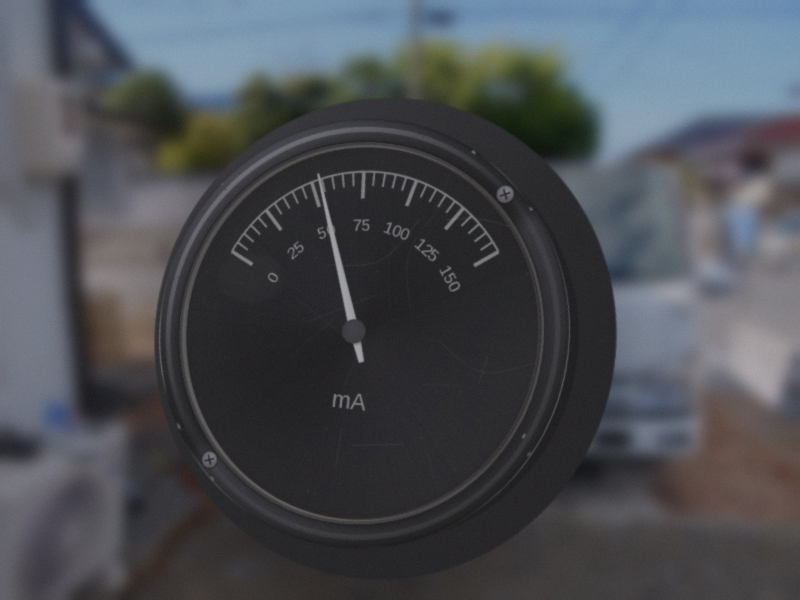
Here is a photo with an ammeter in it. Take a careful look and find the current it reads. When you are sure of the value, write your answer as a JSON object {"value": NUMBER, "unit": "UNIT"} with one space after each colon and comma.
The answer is {"value": 55, "unit": "mA"}
